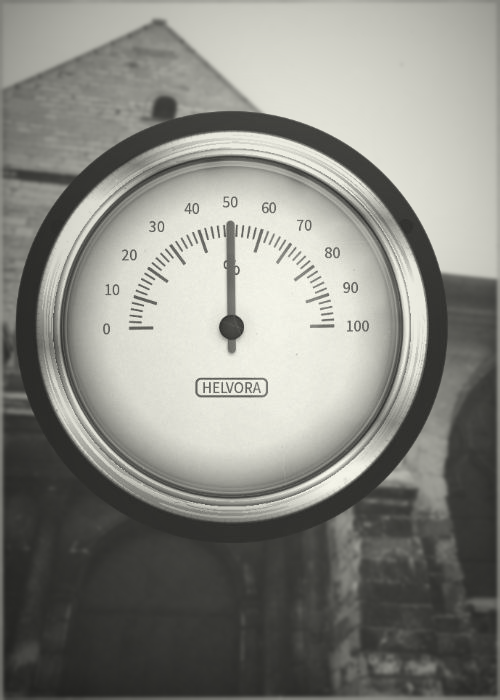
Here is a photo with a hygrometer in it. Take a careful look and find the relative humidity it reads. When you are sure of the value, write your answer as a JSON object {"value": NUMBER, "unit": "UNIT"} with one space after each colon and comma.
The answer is {"value": 50, "unit": "%"}
